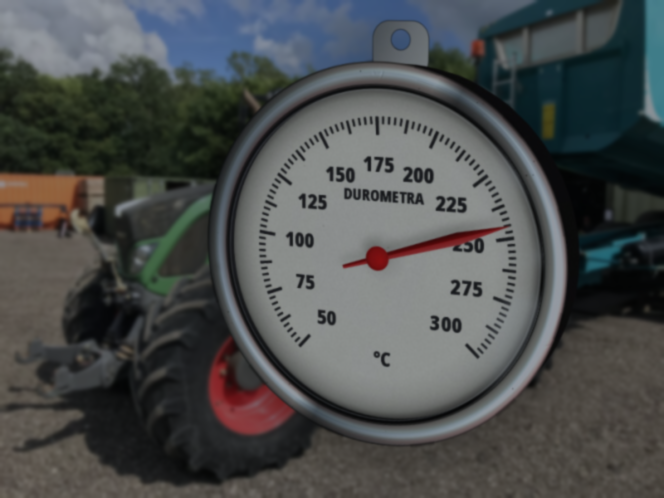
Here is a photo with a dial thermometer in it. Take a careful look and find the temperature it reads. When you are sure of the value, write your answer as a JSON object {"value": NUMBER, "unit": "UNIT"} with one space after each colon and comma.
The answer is {"value": 245, "unit": "°C"}
